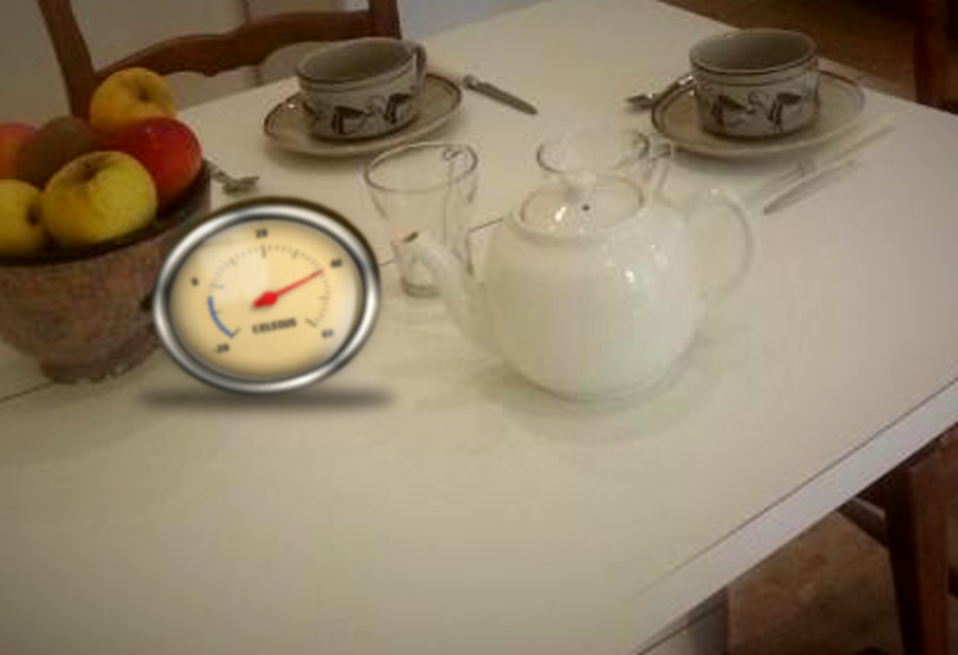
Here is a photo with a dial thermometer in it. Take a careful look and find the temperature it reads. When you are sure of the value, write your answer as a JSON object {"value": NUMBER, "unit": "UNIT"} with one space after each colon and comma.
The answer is {"value": 40, "unit": "°C"}
